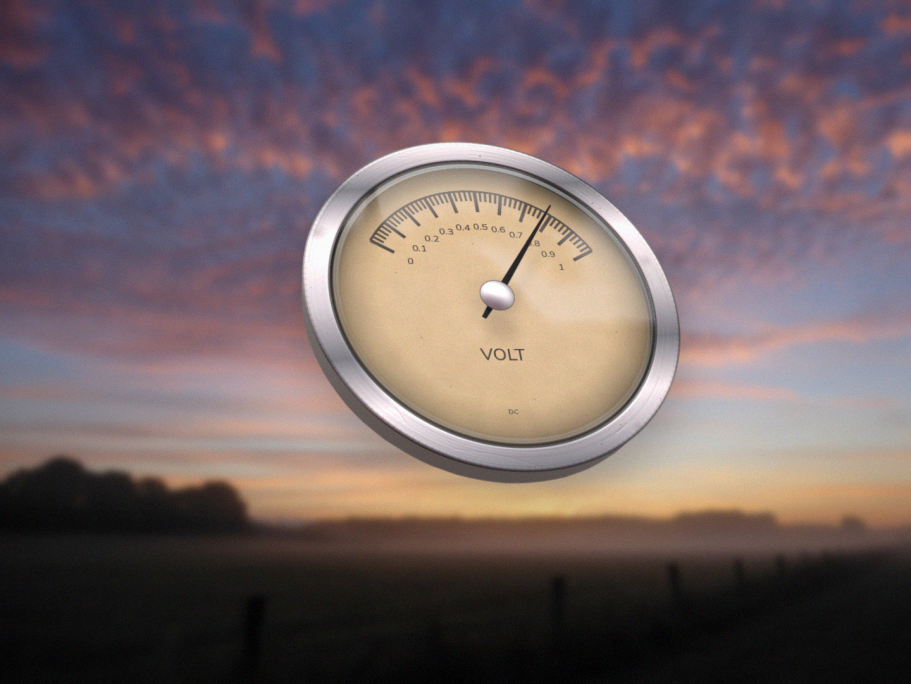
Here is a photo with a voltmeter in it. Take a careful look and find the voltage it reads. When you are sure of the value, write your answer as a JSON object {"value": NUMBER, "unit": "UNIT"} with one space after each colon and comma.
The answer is {"value": 0.78, "unit": "V"}
